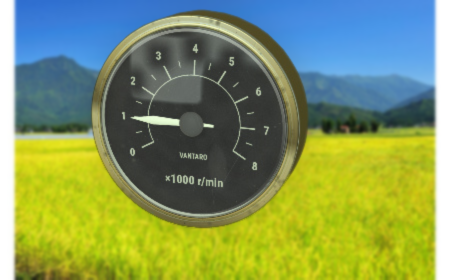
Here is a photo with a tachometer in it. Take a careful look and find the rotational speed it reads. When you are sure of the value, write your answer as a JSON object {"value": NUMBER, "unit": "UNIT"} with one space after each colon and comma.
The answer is {"value": 1000, "unit": "rpm"}
